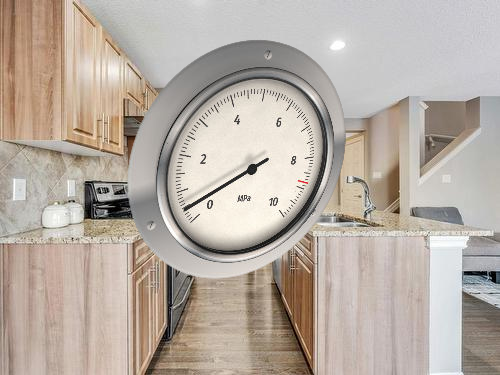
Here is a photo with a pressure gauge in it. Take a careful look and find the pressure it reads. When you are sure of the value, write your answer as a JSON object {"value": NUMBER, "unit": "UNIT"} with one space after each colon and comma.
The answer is {"value": 0.5, "unit": "MPa"}
